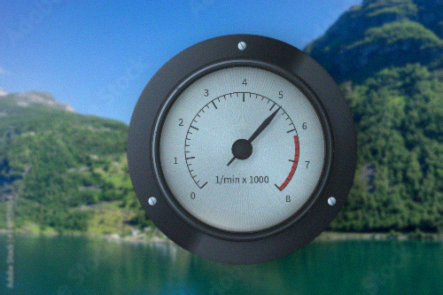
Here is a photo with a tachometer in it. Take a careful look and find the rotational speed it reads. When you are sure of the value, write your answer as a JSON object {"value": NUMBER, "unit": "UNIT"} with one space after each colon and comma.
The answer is {"value": 5200, "unit": "rpm"}
